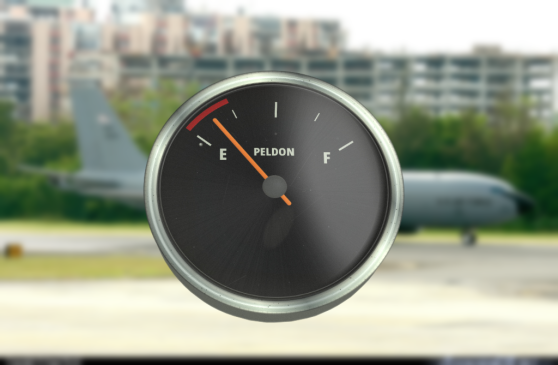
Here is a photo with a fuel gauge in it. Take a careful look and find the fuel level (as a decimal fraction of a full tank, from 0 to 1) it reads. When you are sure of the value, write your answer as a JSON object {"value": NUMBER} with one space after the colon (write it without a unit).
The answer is {"value": 0.125}
